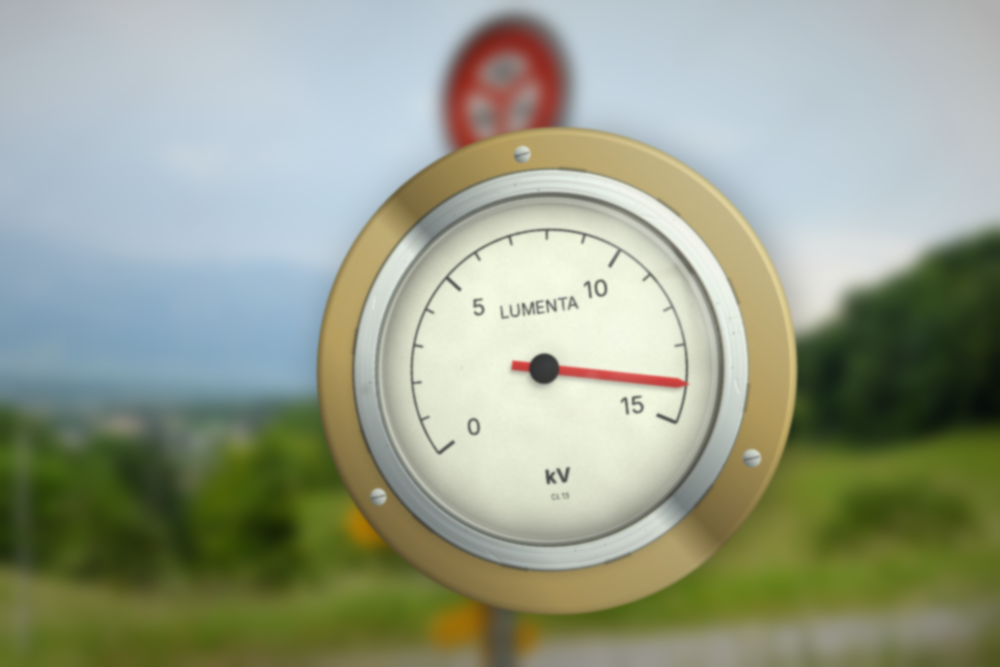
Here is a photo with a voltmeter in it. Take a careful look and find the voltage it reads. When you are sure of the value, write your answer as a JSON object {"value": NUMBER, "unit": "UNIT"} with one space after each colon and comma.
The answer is {"value": 14, "unit": "kV"}
